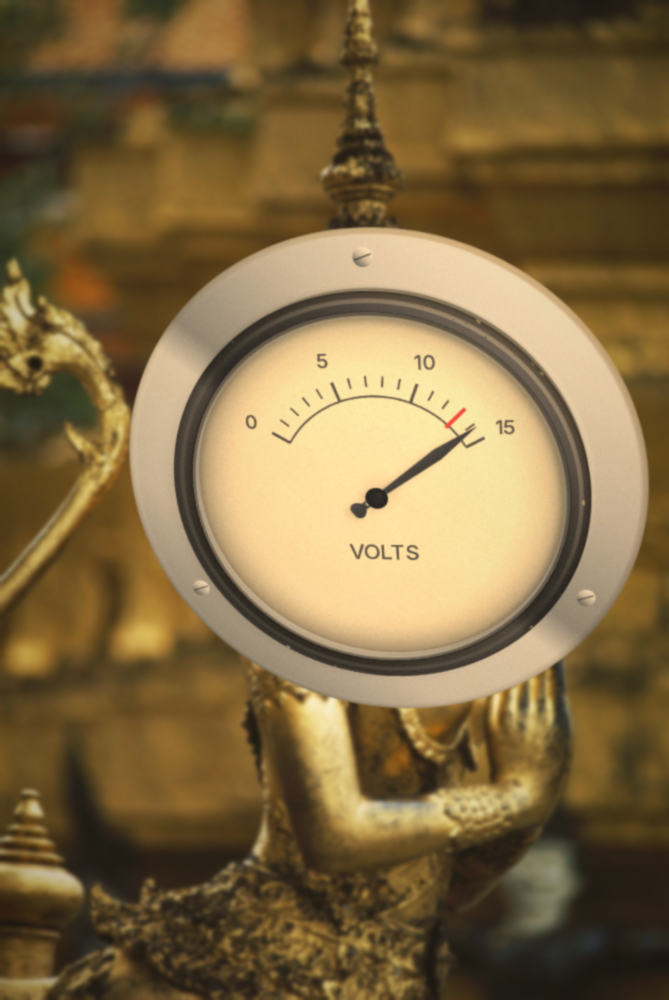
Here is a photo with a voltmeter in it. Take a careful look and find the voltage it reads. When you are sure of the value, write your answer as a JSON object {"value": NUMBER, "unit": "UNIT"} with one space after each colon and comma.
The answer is {"value": 14, "unit": "V"}
